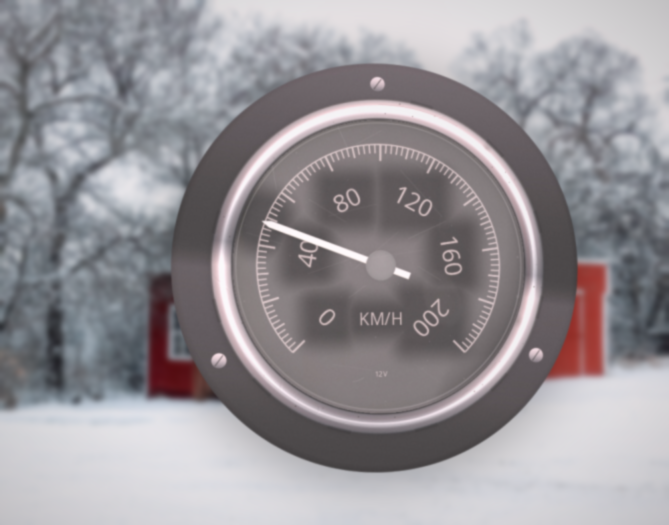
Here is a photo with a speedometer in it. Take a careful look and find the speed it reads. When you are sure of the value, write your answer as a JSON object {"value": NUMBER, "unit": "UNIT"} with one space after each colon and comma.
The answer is {"value": 48, "unit": "km/h"}
